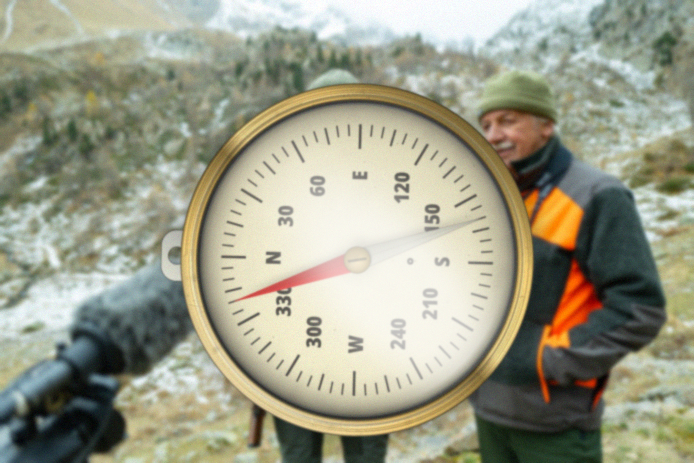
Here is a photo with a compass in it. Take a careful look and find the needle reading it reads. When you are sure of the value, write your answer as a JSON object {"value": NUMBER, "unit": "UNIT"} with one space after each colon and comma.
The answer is {"value": 340, "unit": "°"}
